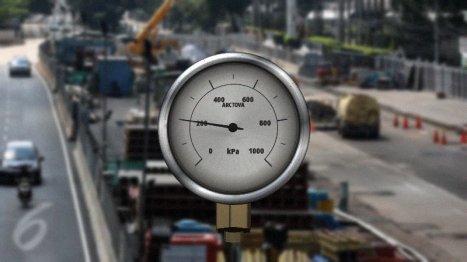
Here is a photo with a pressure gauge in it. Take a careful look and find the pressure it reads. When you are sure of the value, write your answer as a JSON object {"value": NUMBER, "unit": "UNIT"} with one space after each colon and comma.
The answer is {"value": 200, "unit": "kPa"}
